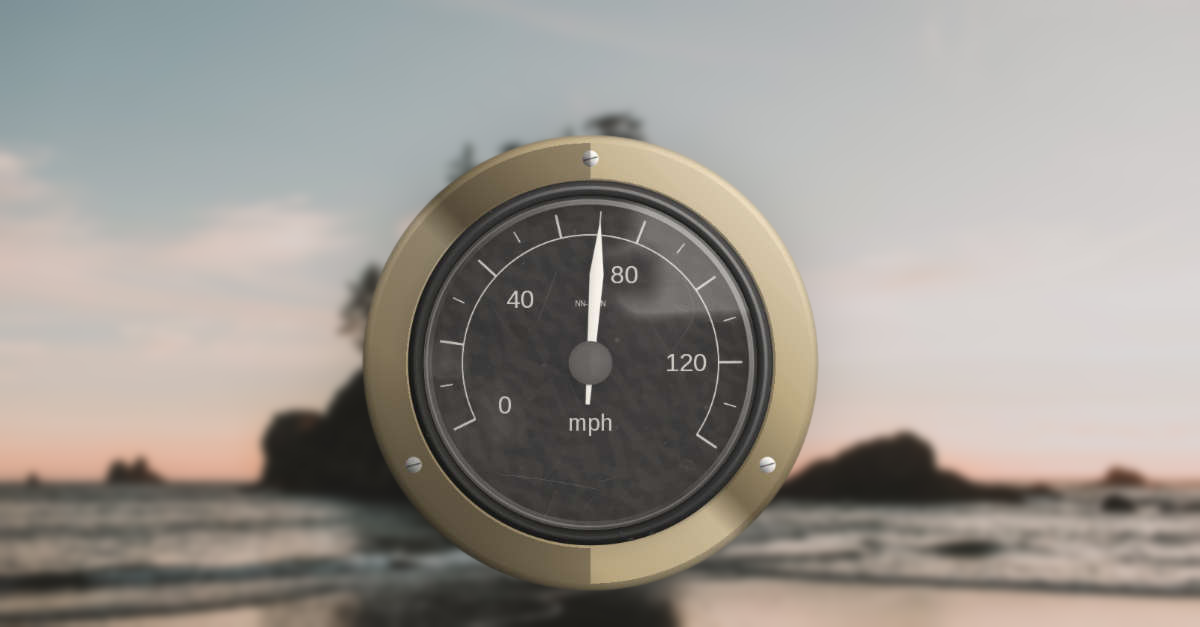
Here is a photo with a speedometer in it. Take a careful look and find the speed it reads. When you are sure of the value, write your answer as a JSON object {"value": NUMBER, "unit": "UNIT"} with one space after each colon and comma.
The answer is {"value": 70, "unit": "mph"}
